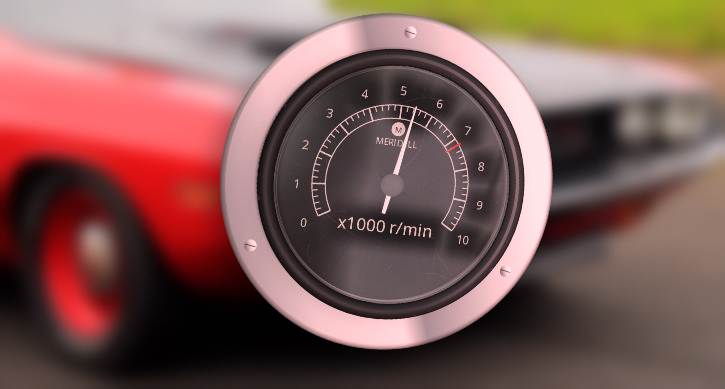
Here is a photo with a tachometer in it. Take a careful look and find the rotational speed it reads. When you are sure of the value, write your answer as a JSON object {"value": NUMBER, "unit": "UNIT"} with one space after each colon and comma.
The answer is {"value": 5400, "unit": "rpm"}
